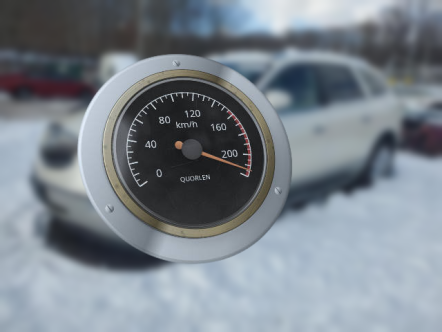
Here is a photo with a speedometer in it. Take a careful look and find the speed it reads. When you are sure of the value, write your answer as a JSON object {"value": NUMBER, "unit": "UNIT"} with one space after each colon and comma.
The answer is {"value": 215, "unit": "km/h"}
